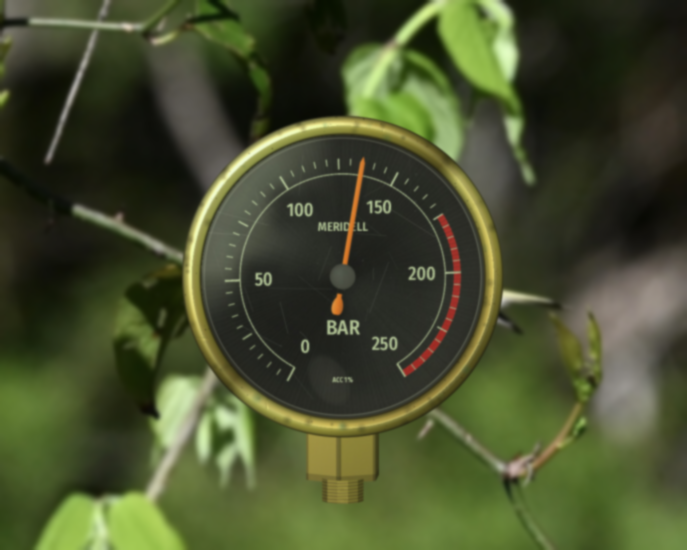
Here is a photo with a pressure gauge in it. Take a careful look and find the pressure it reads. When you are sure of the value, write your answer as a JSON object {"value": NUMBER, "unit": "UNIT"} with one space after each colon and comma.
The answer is {"value": 135, "unit": "bar"}
